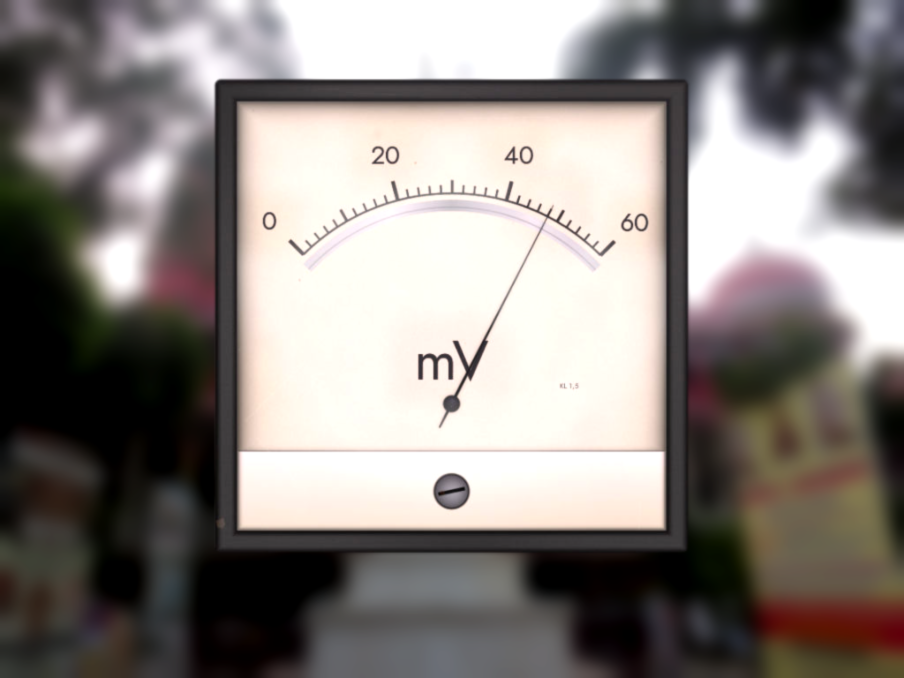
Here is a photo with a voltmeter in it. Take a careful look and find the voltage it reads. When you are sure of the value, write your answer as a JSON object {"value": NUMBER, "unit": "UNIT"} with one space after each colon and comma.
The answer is {"value": 48, "unit": "mV"}
